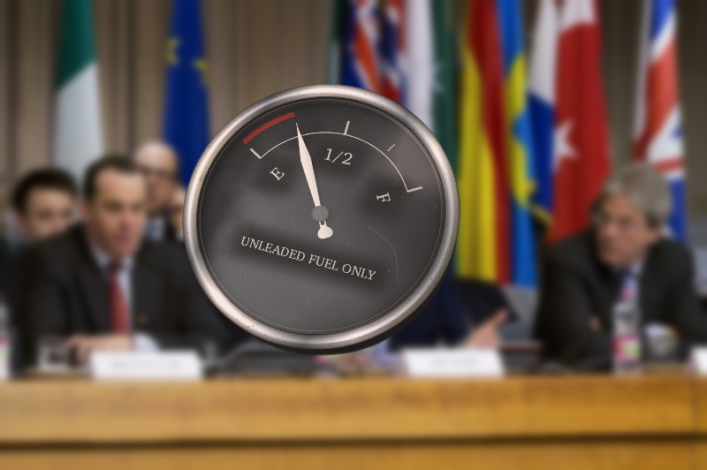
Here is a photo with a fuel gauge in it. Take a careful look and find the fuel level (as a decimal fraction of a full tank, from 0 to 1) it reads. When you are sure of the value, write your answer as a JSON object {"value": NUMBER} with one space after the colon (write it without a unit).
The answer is {"value": 0.25}
